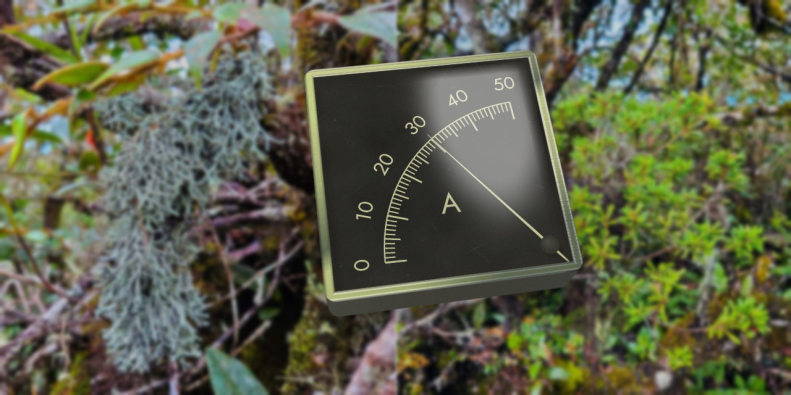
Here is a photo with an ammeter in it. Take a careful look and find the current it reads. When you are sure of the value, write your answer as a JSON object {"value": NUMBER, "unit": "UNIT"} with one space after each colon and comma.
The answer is {"value": 30, "unit": "A"}
